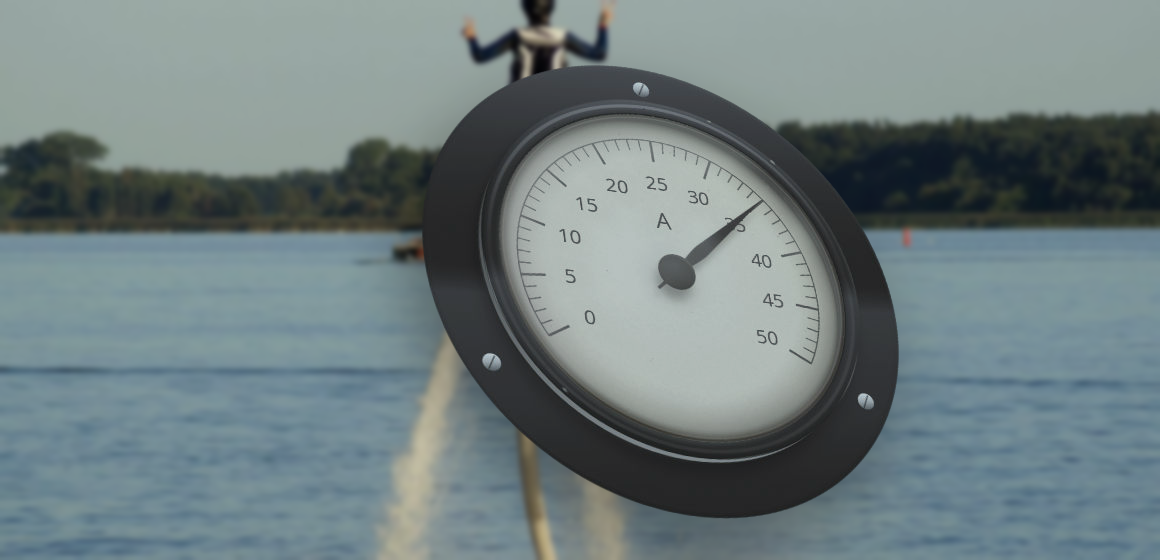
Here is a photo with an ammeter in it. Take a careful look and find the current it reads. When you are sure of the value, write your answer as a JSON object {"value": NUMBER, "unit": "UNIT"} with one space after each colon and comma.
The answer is {"value": 35, "unit": "A"}
